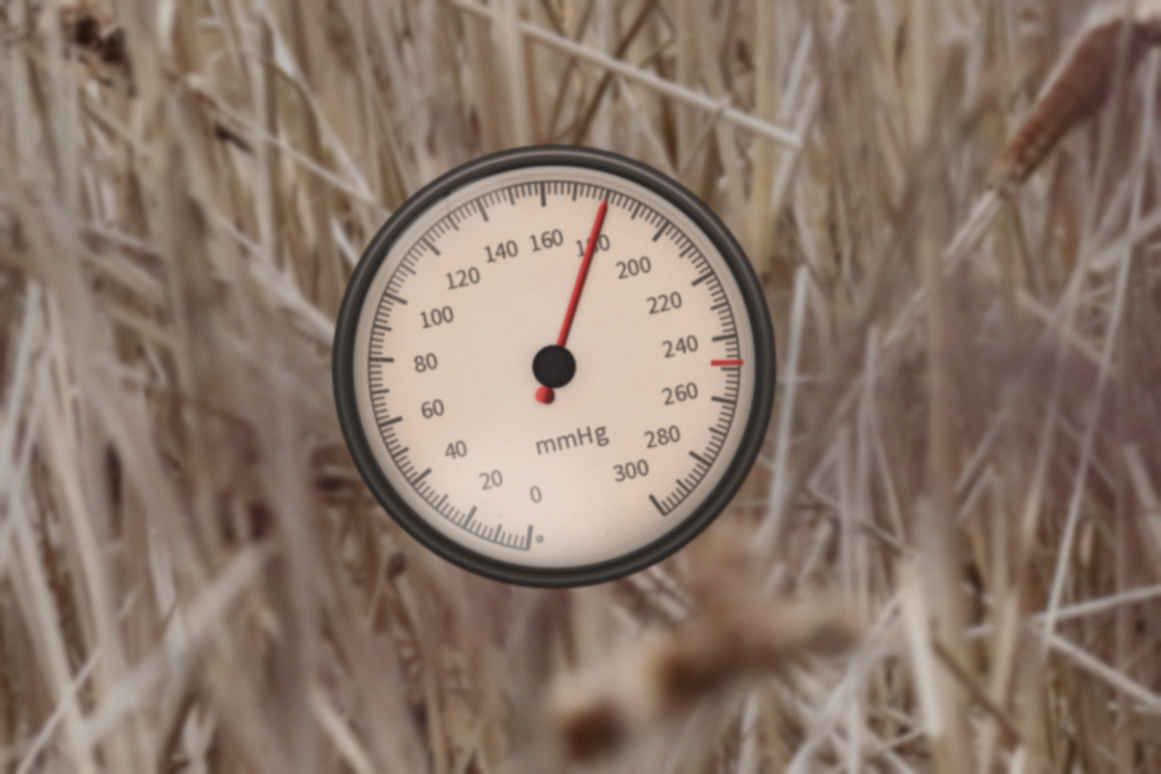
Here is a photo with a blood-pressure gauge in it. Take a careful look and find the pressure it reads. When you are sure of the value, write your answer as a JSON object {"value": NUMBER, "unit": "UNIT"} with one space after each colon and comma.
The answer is {"value": 180, "unit": "mmHg"}
